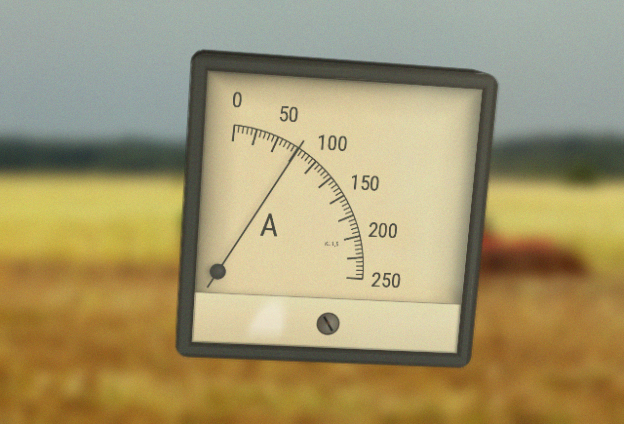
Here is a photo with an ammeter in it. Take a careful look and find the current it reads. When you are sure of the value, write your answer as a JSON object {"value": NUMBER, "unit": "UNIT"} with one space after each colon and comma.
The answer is {"value": 75, "unit": "A"}
